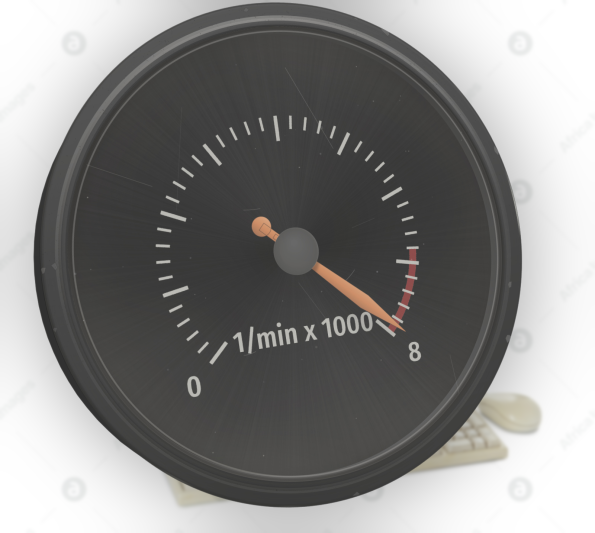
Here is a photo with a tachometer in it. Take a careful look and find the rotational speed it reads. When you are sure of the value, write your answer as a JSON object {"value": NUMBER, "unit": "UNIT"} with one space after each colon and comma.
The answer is {"value": 7900, "unit": "rpm"}
